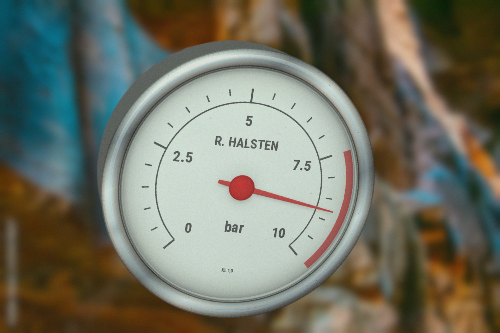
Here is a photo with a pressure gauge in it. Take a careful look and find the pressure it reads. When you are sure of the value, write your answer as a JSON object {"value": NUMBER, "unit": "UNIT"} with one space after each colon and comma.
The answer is {"value": 8.75, "unit": "bar"}
